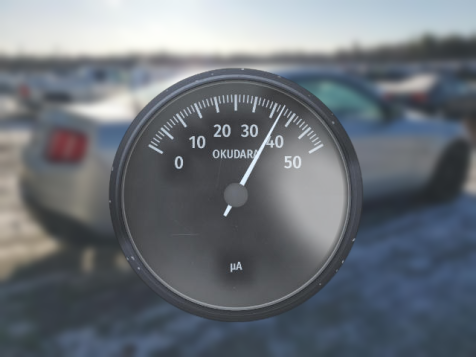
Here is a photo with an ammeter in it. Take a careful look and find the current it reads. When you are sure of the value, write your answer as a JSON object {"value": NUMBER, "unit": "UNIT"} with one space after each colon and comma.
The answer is {"value": 37, "unit": "µA"}
